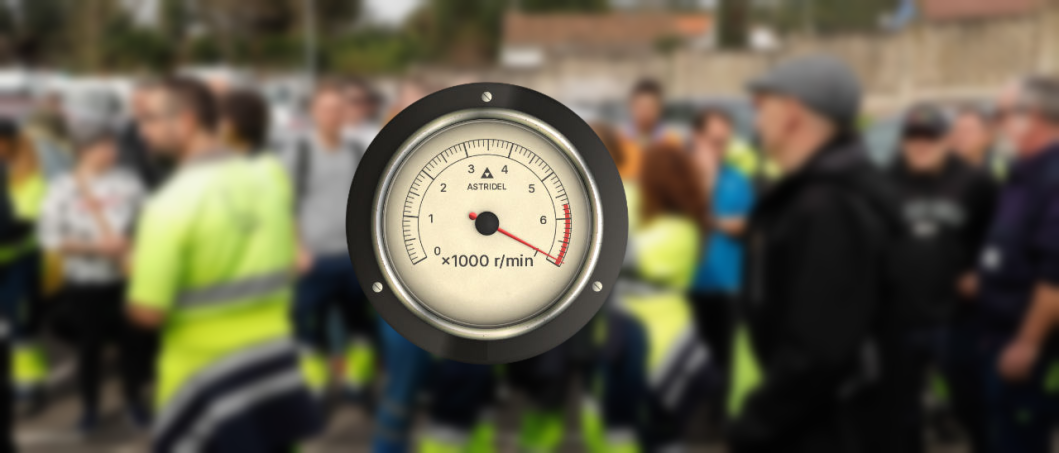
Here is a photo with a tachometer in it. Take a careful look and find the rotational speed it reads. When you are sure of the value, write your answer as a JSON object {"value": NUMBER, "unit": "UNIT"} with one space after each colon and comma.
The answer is {"value": 6900, "unit": "rpm"}
